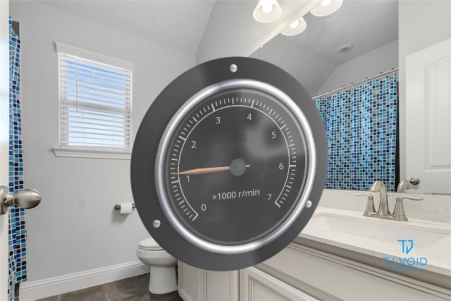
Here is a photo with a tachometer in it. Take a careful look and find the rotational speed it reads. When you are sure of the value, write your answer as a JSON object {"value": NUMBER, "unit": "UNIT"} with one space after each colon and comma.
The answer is {"value": 1200, "unit": "rpm"}
